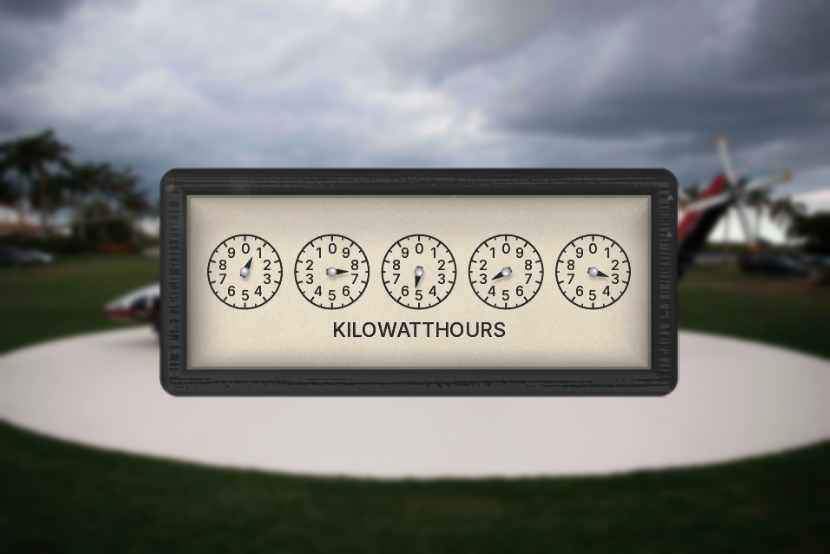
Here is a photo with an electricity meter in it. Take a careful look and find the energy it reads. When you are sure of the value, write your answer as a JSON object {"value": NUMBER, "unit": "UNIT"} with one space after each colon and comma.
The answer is {"value": 7533, "unit": "kWh"}
